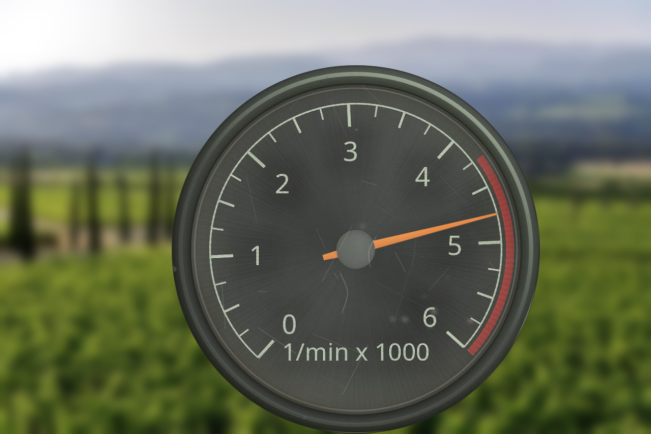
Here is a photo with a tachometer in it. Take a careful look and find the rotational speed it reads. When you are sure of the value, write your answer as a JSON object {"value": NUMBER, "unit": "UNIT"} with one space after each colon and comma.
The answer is {"value": 4750, "unit": "rpm"}
